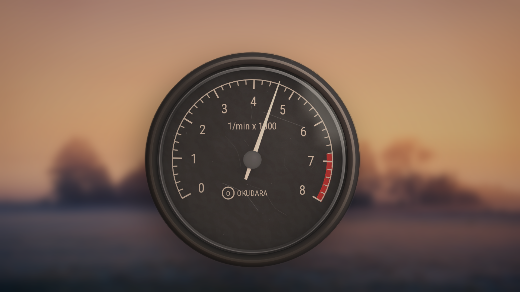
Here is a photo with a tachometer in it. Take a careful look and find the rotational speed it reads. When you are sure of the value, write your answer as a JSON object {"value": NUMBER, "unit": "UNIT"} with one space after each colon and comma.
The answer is {"value": 4600, "unit": "rpm"}
